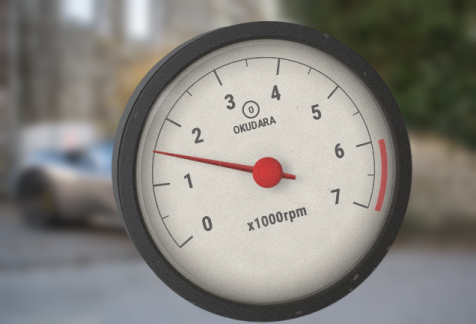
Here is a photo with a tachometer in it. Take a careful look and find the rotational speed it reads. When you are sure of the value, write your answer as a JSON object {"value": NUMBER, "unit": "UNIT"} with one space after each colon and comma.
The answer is {"value": 1500, "unit": "rpm"}
